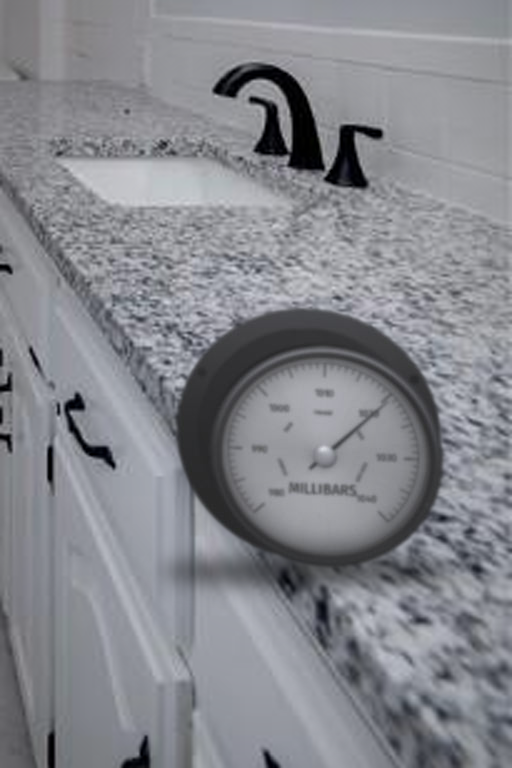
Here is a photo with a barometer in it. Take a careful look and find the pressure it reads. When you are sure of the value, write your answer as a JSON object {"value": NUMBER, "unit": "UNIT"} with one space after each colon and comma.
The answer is {"value": 1020, "unit": "mbar"}
